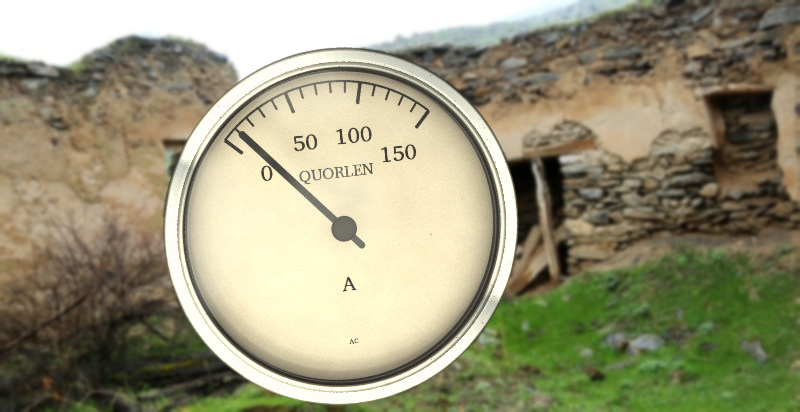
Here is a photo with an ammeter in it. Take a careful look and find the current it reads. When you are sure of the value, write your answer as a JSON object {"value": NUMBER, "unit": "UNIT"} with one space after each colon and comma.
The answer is {"value": 10, "unit": "A"}
